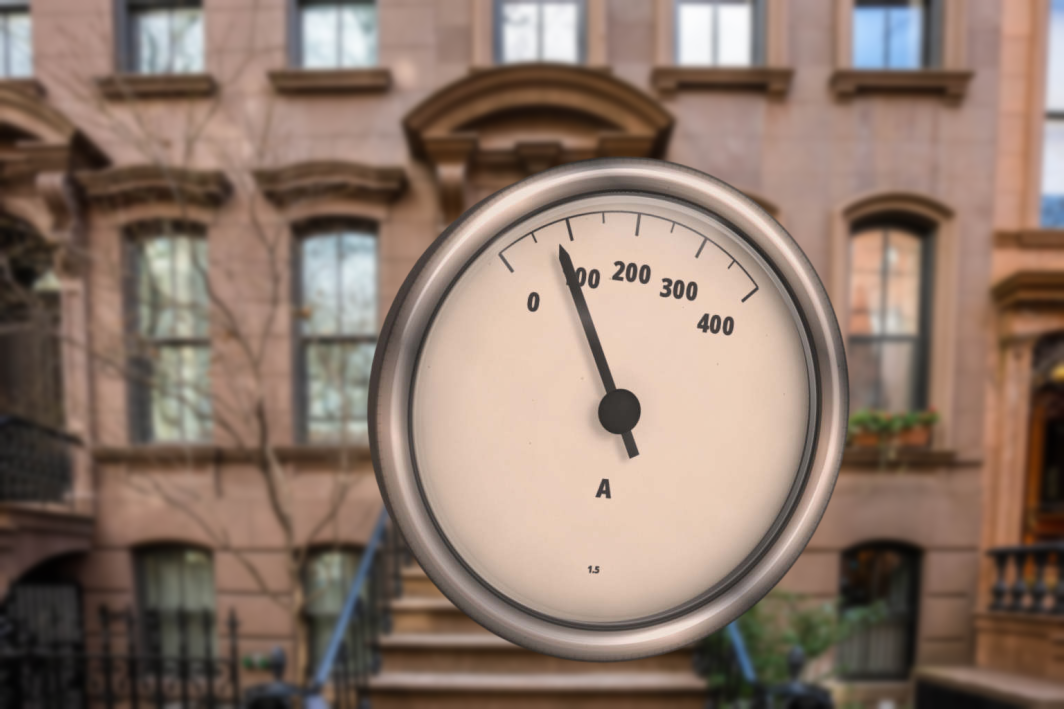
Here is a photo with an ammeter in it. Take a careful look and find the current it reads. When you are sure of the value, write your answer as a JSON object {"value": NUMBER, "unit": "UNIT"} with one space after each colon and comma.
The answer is {"value": 75, "unit": "A"}
